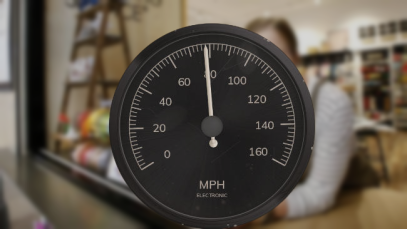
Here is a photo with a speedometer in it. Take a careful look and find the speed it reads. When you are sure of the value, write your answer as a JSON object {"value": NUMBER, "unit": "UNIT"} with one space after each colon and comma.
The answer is {"value": 78, "unit": "mph"}
